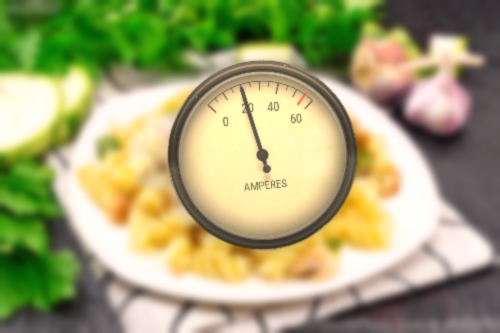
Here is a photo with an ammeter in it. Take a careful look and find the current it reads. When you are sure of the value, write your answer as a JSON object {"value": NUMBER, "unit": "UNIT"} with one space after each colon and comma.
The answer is {"value": 20, "unit": "A"}
